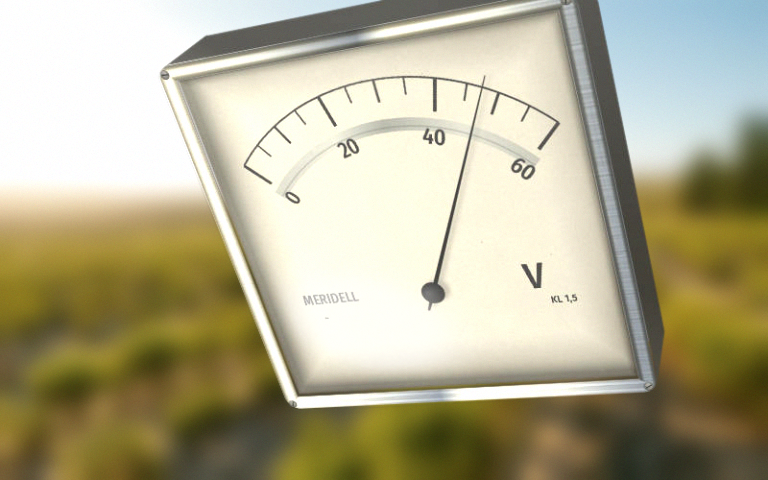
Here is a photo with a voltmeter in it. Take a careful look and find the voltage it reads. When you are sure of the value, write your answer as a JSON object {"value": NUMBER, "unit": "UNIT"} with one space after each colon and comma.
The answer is {"value": 47.5, "unit": "V"}
